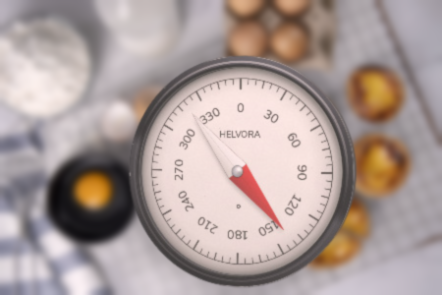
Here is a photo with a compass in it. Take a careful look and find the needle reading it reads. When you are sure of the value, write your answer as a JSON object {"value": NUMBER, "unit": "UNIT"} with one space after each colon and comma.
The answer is {"value": 140, "unit": "°"}
